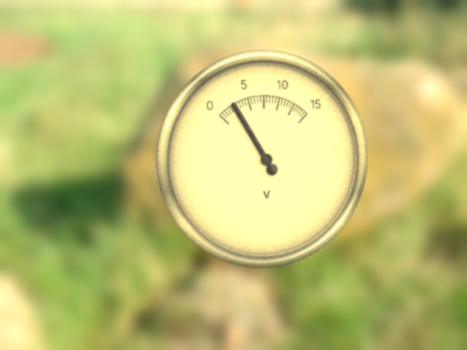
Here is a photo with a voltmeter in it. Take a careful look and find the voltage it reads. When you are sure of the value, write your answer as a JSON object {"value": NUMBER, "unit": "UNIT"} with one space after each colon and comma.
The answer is {"value": 2.5, "unit": "V"}
